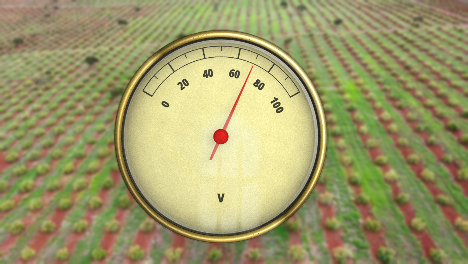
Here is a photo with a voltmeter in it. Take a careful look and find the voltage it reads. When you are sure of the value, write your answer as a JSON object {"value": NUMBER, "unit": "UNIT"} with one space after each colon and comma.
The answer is {"value": 70, "unit": "V"}
